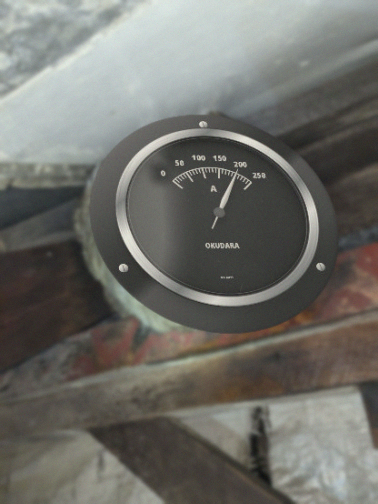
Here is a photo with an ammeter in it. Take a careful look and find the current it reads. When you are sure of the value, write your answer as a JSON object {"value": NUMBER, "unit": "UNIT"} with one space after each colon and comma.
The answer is {"value": 200, "unit": "A"}
